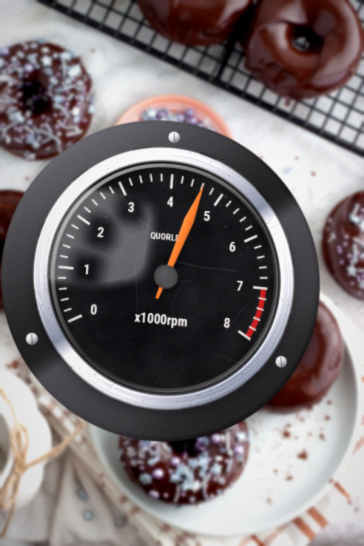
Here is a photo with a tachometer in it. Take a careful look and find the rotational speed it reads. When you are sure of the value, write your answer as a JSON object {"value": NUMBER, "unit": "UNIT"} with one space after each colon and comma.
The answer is {"value": 4600, "unit": "rpm"}
